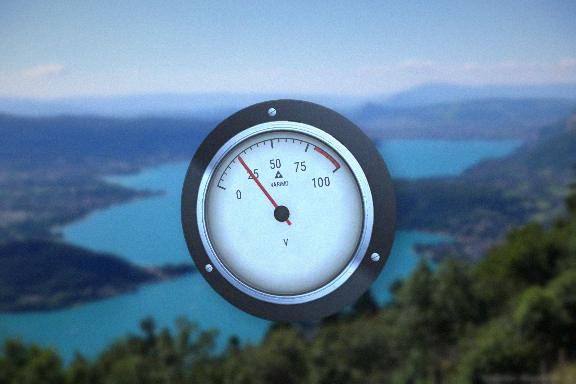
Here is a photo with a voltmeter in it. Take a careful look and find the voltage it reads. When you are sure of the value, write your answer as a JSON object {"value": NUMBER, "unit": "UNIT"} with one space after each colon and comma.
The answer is {"value": 25, "unit": "V"}
